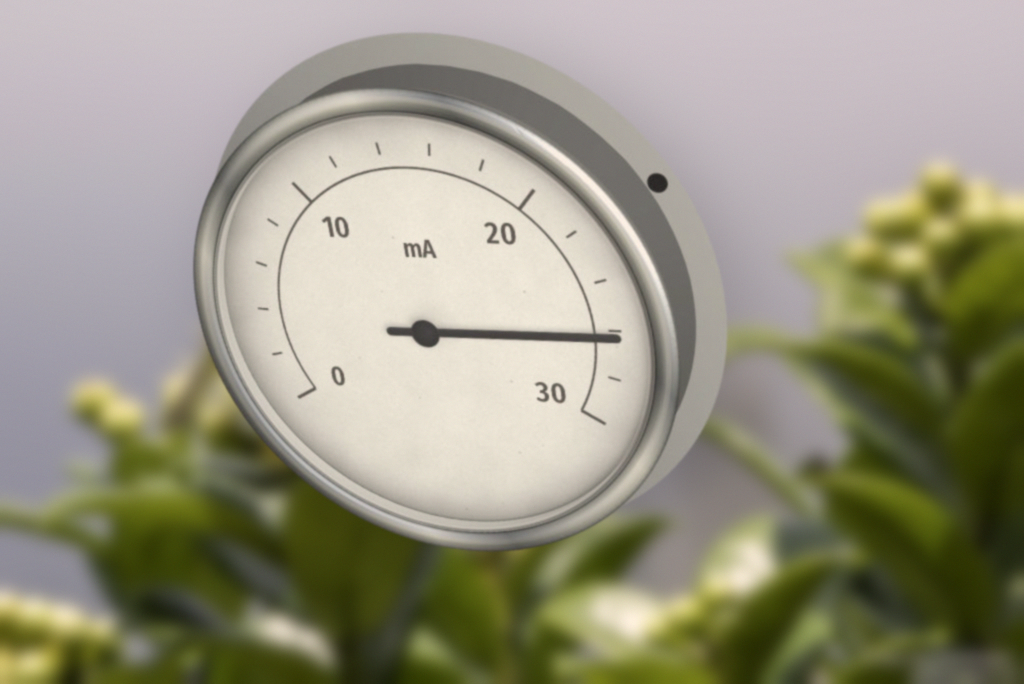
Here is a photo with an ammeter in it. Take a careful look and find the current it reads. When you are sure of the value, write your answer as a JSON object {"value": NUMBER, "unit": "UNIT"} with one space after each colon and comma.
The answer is {"value": 26, "unit": "mA"}
